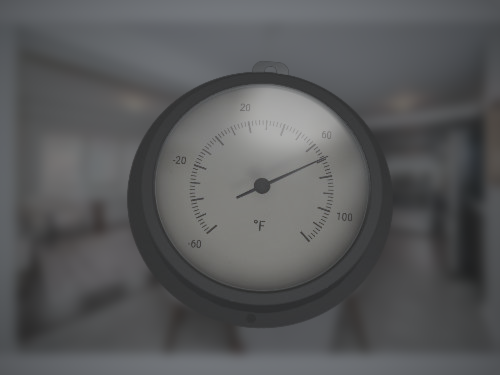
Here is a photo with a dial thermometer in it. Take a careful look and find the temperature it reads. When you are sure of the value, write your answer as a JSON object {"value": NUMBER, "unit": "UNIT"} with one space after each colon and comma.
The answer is {"value": 70, "unit": "°F"}
